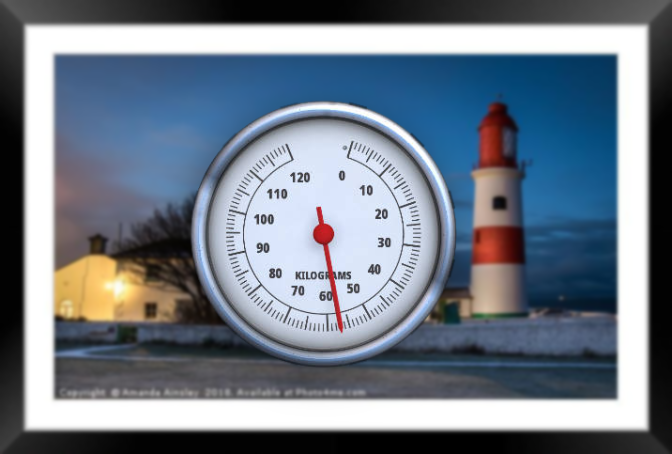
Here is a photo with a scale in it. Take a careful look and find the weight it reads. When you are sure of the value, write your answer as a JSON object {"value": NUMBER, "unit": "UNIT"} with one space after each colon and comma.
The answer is {"value": 57, "unit": "kg"}
